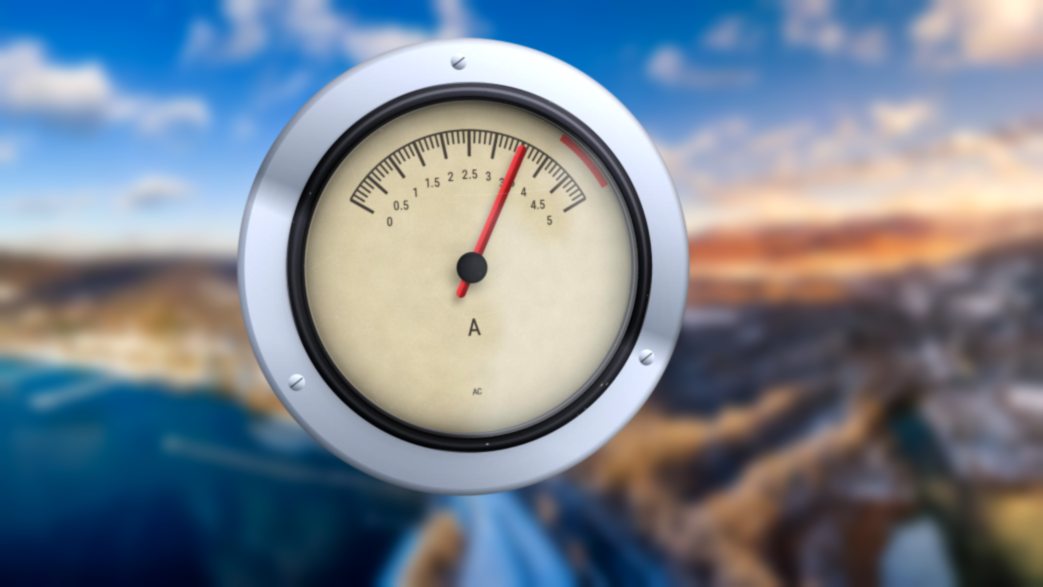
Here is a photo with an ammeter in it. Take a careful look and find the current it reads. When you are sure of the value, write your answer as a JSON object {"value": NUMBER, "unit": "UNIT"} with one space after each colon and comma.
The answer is {"value": 3.5, "unit": "A"}
